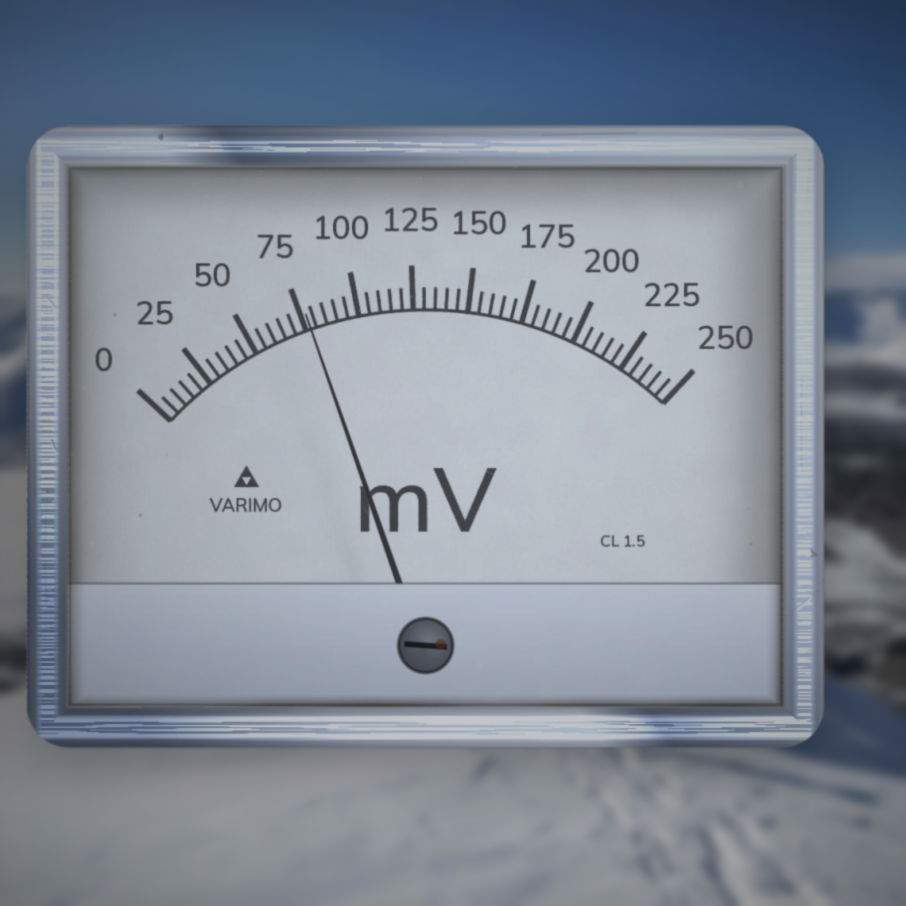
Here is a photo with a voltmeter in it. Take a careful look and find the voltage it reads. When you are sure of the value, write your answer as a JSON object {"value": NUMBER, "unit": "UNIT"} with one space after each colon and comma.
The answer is {"value": 77.5, "unit": "mV"}
